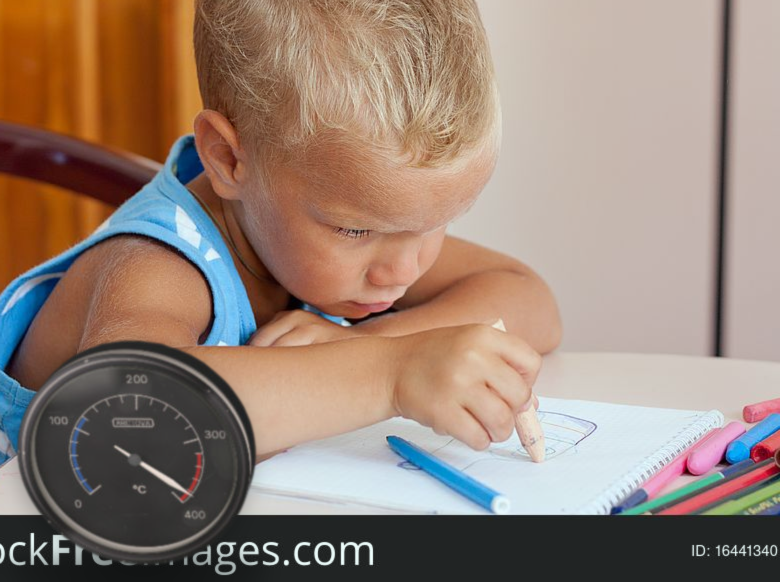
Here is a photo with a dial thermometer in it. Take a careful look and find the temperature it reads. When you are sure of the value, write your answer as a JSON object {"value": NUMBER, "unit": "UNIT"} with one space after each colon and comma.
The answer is {"value": 380, "unit": "°C"}
